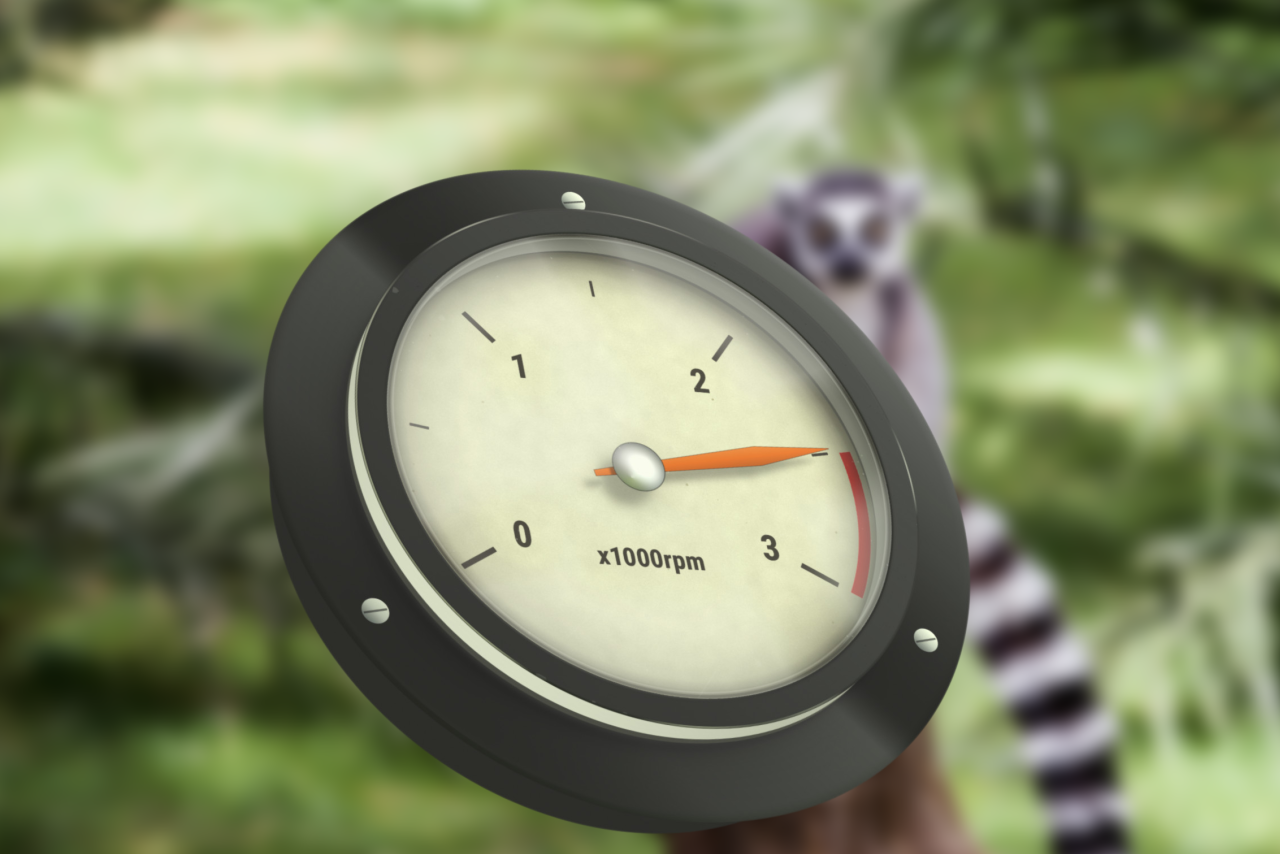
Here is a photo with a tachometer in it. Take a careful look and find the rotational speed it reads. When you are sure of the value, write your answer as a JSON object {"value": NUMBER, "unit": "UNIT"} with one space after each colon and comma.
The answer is {"value": 2500, "unit": "rpm"}
